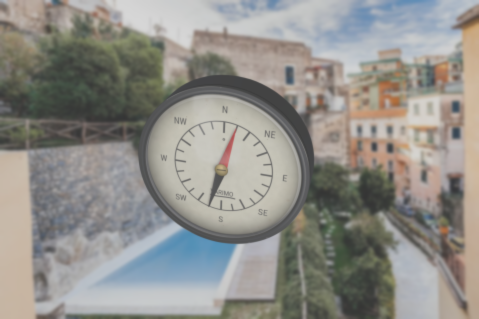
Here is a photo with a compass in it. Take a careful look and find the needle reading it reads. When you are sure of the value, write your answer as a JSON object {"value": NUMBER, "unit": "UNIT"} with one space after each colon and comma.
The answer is {"value": 15, "unit": "°"}
